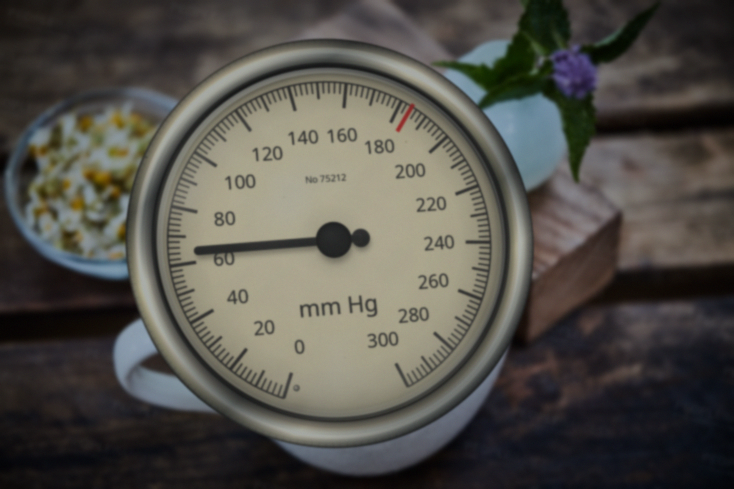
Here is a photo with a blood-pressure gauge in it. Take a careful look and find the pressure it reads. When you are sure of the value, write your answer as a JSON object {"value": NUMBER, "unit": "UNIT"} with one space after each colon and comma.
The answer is {"value": 64, "unit": "mmHg"}
